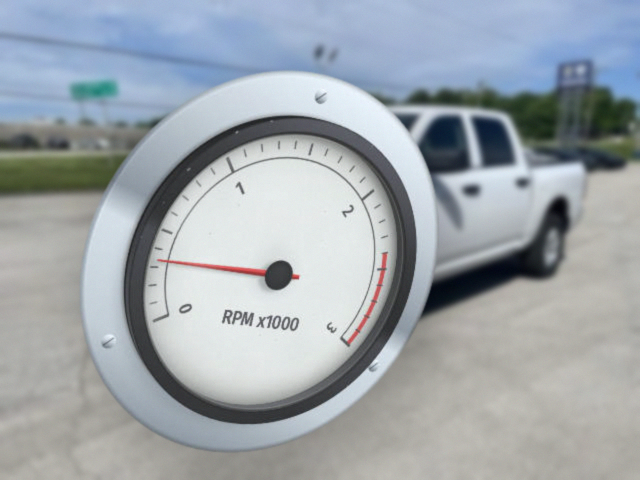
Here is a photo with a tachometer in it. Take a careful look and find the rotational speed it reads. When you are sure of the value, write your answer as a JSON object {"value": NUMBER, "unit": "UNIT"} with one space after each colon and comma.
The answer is {"value": 350, "unit": "rpm"}
